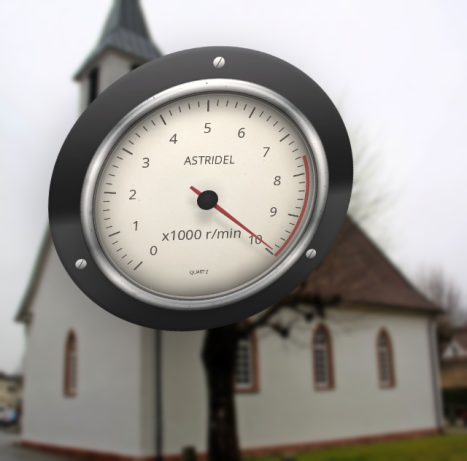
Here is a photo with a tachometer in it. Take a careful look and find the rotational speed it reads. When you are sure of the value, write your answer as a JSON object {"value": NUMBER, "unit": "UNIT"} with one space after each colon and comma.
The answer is {"value": 9900, "unit": "rpm"}
